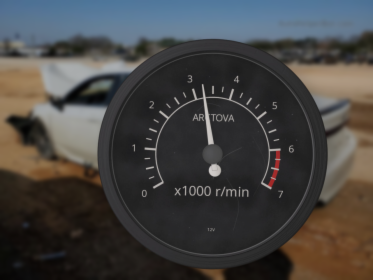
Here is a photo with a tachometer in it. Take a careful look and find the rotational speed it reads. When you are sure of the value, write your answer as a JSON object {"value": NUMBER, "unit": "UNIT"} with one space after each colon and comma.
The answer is {"value": 3250, "unit": "rpm"}
